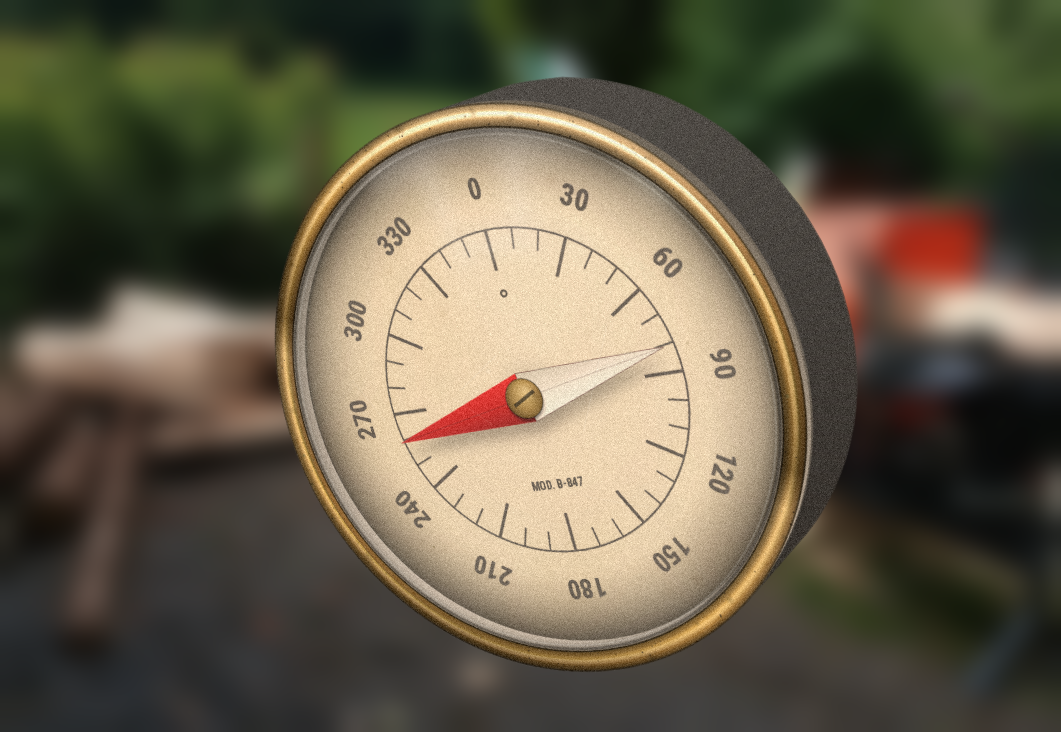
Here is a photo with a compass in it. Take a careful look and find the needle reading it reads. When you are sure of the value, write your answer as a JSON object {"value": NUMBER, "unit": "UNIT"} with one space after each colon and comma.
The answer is {"value": 260, "unit": "°"}
